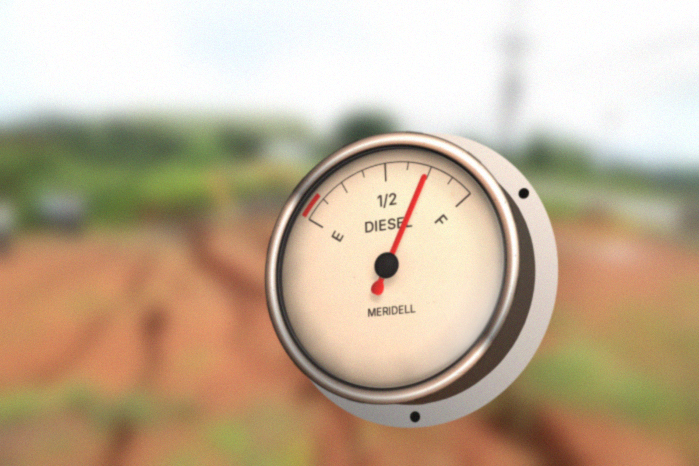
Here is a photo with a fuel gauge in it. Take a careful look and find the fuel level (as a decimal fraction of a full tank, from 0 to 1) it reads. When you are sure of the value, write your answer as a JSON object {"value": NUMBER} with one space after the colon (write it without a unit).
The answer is {"value": 0.75}
